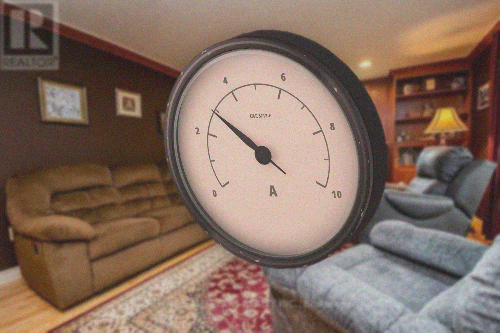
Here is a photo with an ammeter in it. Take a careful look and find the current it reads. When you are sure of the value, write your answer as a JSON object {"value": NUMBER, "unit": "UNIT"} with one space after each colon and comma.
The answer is {"value": 3, "unit": "A"}
